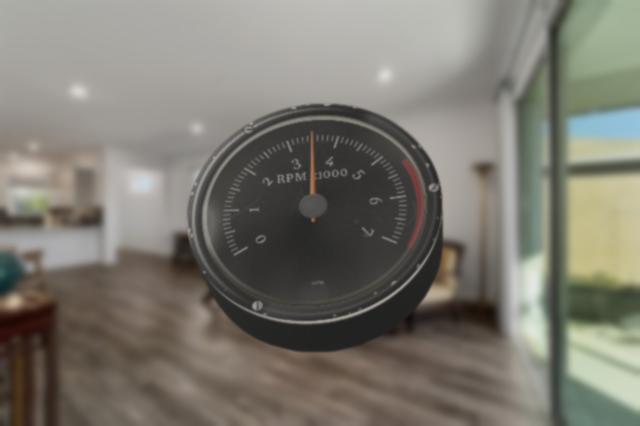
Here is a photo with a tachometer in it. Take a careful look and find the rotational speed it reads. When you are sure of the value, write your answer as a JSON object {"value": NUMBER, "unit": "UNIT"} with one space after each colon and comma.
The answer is {"value": 3500, "unit": "rpm"}
